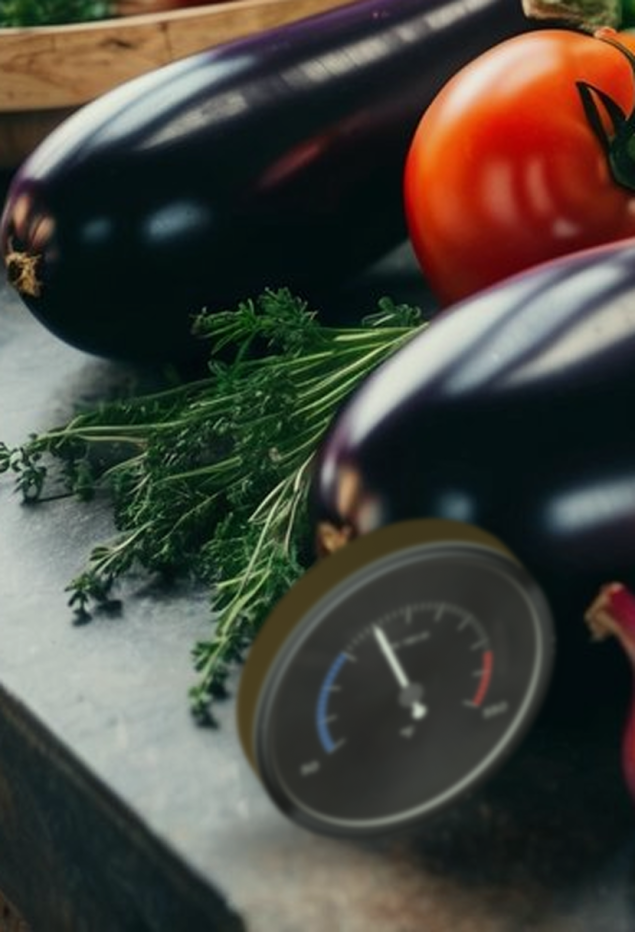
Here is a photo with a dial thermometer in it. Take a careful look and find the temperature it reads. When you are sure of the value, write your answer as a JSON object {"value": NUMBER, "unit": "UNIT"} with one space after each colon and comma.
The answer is {"value": 250, "unit": "°F"}
